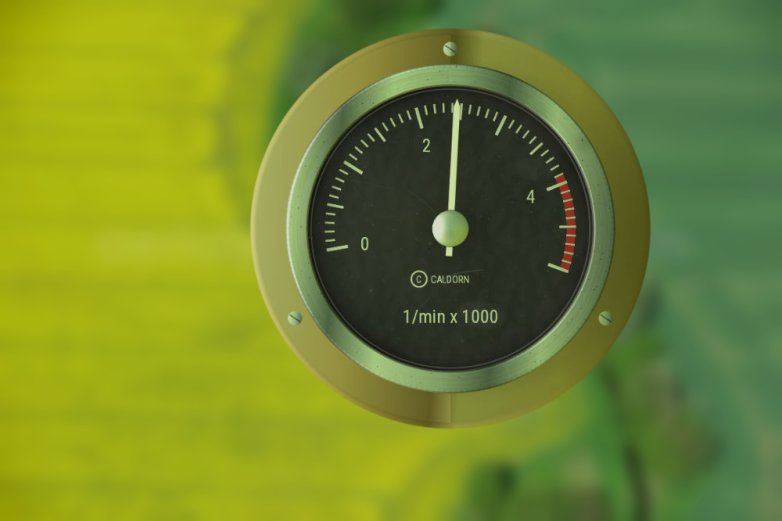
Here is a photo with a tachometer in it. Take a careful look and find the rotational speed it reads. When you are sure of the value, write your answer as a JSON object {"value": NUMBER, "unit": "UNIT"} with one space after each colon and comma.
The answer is {"value": 2450, "unit": "rpm"}
